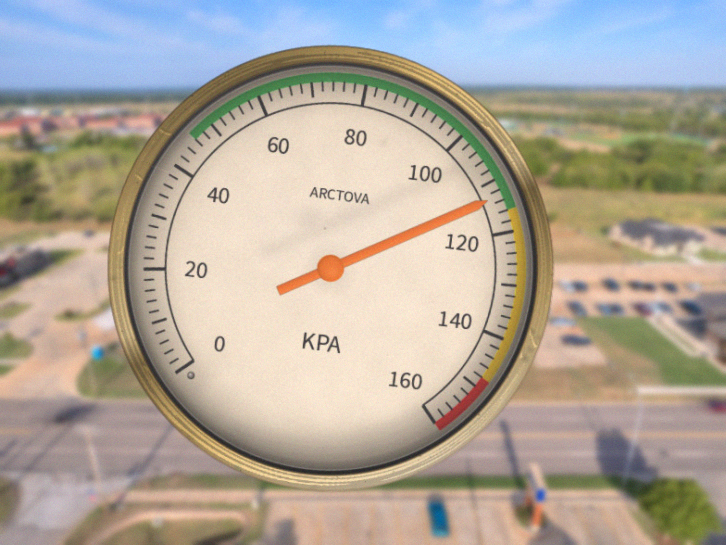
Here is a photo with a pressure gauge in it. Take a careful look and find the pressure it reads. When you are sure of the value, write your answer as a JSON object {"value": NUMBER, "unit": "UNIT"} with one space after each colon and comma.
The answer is {"value": 113, "unit": "kPa"}
